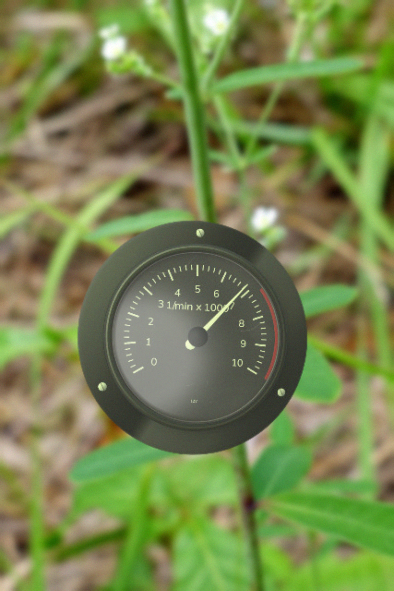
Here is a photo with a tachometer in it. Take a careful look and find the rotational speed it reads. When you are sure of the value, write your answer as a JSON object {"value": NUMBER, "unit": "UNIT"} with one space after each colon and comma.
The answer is {"value": 6800, "unit": "rpm"}
